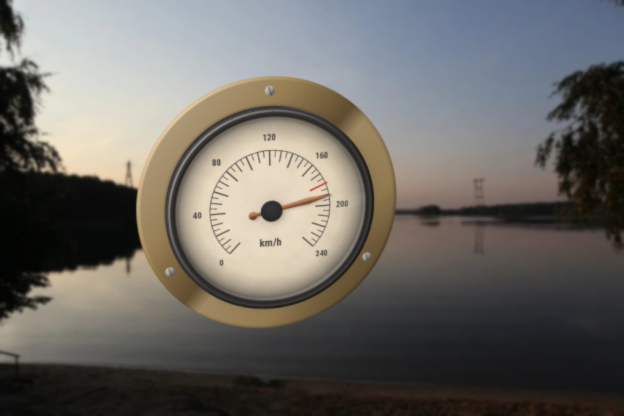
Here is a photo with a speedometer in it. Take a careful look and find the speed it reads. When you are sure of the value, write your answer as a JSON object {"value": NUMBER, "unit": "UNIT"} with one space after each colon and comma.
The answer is {"value": 190, "unit": "km/h"}
